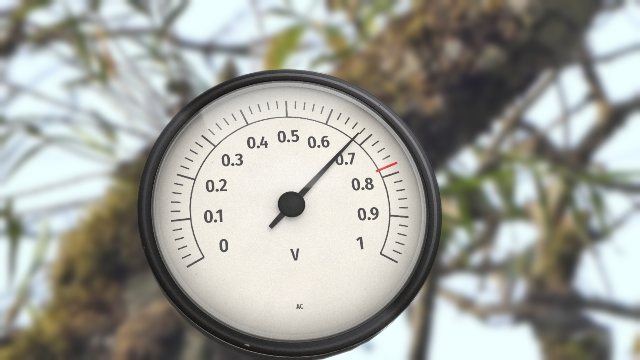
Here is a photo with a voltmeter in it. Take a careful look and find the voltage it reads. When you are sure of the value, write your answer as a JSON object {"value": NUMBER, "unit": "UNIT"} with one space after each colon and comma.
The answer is {"value": 0.68, "unit": "V"}
